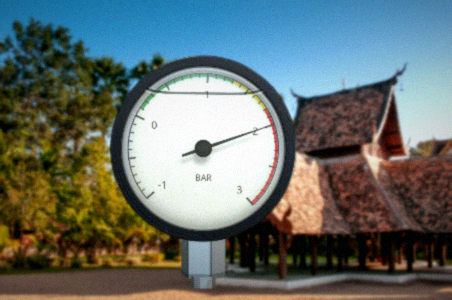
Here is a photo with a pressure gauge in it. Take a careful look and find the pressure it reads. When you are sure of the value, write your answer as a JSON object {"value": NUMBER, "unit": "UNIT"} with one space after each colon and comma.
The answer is {"value": 2, "unit": "bar"}
